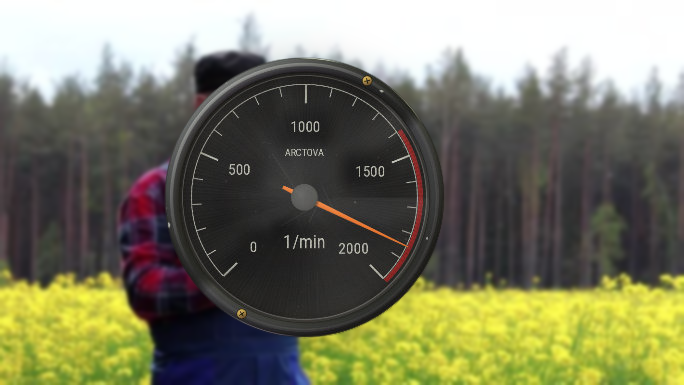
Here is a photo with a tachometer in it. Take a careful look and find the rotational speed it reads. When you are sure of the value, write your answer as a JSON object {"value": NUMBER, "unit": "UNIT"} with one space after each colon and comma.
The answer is {"value": 1850, "unit": "rpm"}
